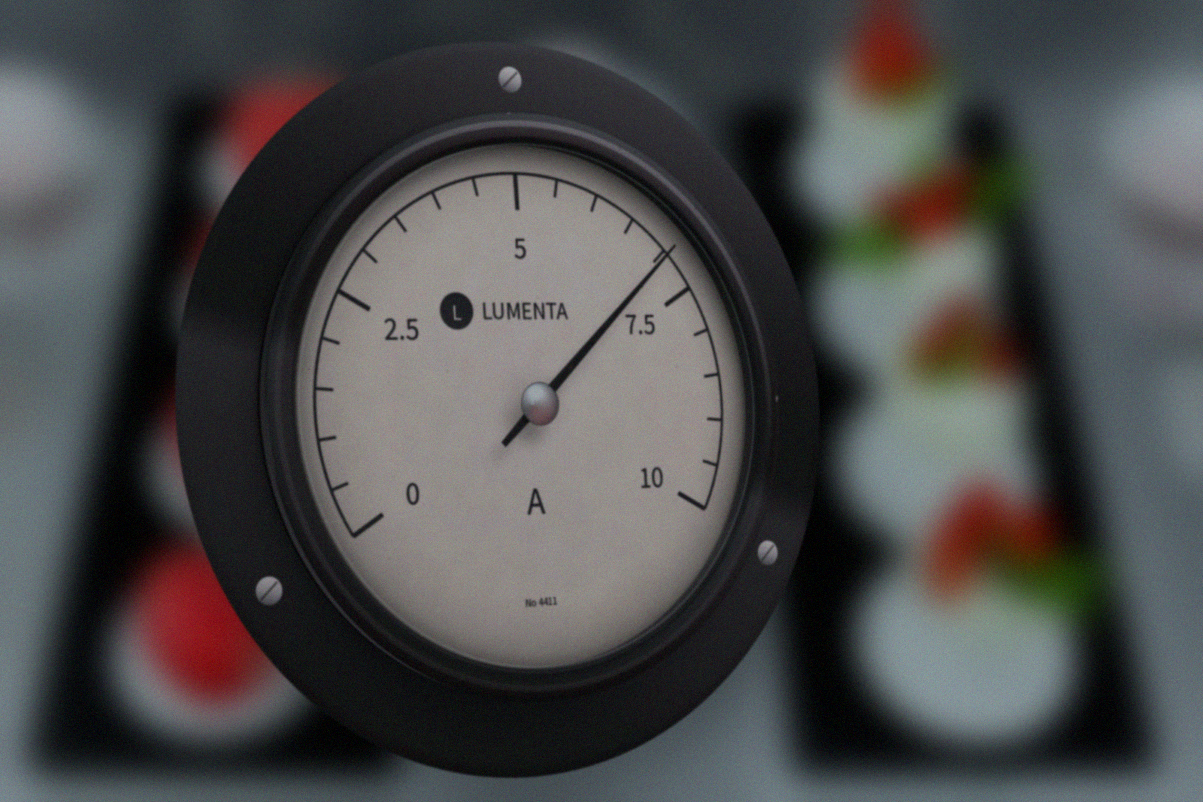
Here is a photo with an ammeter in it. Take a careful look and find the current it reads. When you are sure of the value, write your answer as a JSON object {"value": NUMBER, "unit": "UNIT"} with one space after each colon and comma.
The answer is {"value": 7, "unit": "A"}
